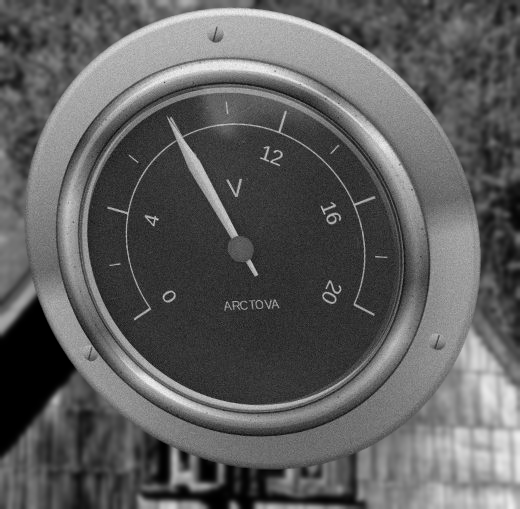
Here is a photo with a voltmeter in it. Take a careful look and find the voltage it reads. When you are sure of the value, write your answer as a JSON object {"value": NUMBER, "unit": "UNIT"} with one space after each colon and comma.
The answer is {"value": 8, "unit": "V"}
